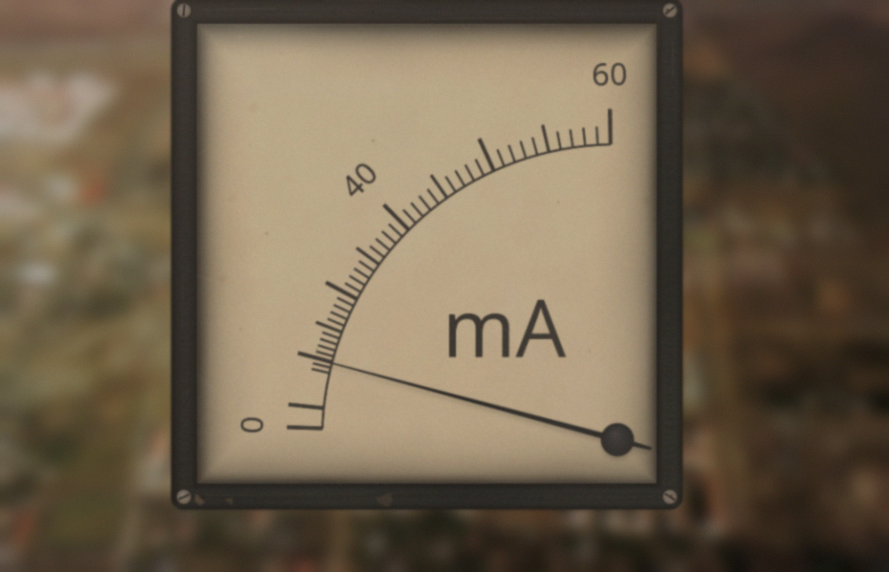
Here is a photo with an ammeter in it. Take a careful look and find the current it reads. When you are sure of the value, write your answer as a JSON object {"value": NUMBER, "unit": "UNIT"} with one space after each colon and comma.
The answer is {"value": 20, "unit": "mA"}
